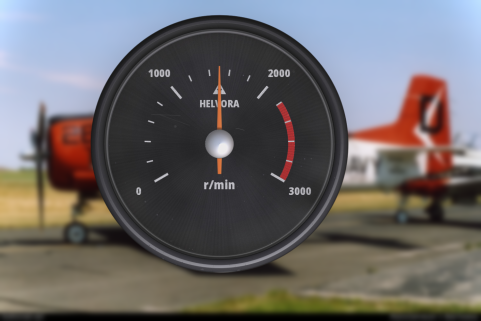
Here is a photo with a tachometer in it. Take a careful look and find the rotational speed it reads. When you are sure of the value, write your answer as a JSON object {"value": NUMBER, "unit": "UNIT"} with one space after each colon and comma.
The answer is {"value": 1500, "unit": "rpm"}
